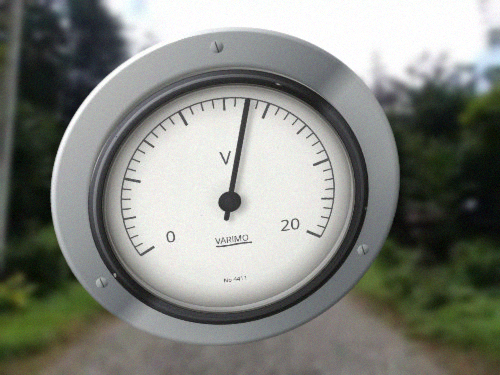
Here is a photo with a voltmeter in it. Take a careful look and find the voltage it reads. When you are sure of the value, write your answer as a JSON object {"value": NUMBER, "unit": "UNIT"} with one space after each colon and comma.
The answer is {"value": 11, "unit": "V"}
